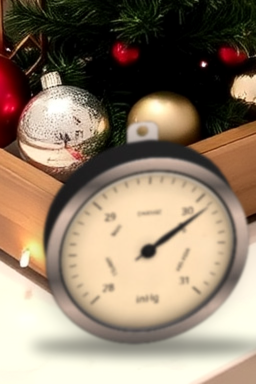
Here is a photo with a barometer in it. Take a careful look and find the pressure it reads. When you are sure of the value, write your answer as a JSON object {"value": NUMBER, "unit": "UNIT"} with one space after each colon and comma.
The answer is {"value": 30.1, "unit": "inHg"}
